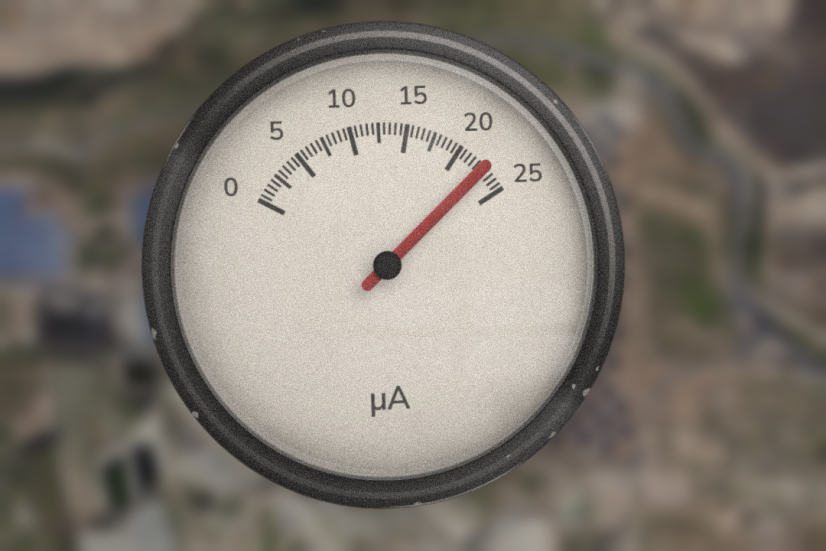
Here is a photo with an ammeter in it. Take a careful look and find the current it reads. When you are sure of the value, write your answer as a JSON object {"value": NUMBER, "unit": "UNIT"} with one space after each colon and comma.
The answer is {"value": 22.5, "unit": "µA"}
